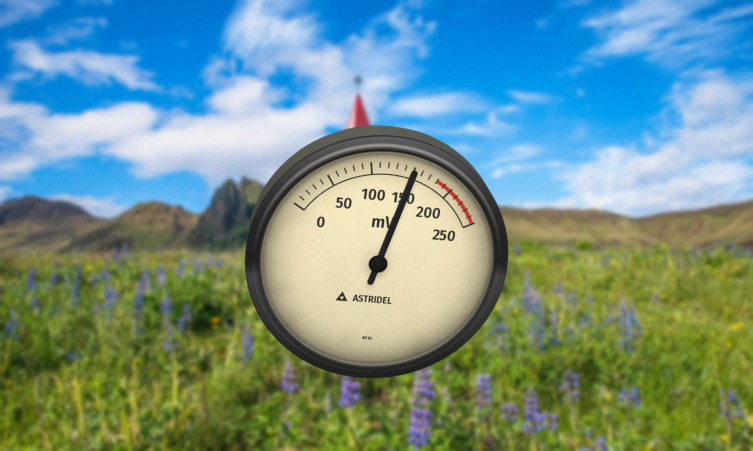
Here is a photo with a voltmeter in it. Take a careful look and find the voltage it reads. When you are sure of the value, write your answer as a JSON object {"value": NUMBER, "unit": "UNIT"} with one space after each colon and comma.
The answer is {"value": 150, "unit": "mV"}
